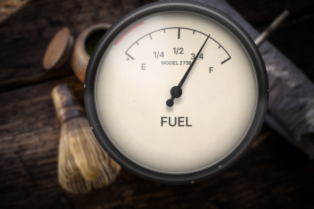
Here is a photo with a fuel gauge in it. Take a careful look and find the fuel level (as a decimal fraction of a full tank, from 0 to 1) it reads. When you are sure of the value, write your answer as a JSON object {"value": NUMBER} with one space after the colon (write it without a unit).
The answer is {"value": 0.75}
